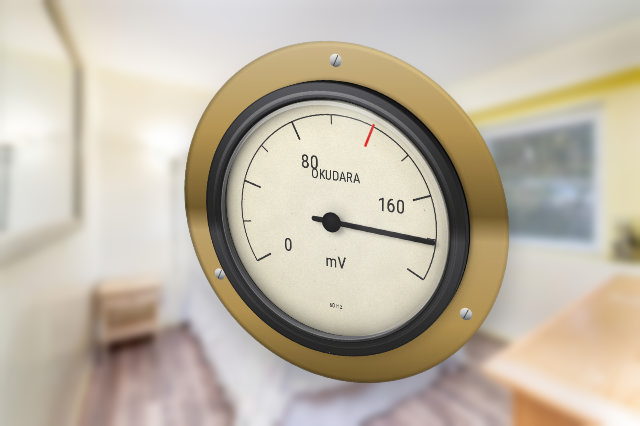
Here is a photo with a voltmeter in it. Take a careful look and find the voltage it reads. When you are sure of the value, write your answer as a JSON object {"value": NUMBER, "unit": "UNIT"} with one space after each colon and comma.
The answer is {"value": 180, "unit": "mV"}
